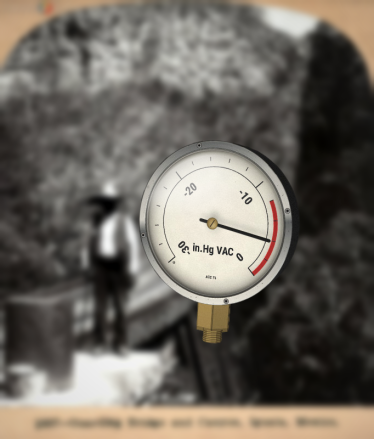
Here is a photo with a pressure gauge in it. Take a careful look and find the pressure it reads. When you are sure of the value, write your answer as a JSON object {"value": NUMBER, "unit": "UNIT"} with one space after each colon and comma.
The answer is {"value": -4, "unit": "inHg"}
